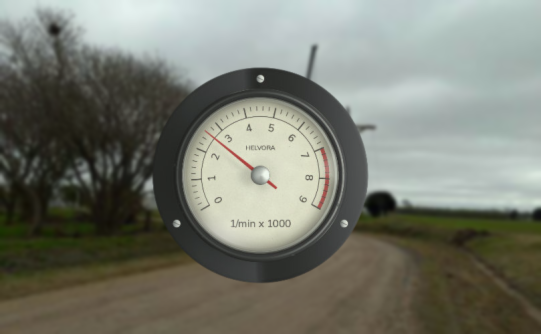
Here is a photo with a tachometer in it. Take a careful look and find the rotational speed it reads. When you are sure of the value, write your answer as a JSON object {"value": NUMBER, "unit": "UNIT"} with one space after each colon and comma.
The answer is {"value": 2600, "unit": "rpm"}
